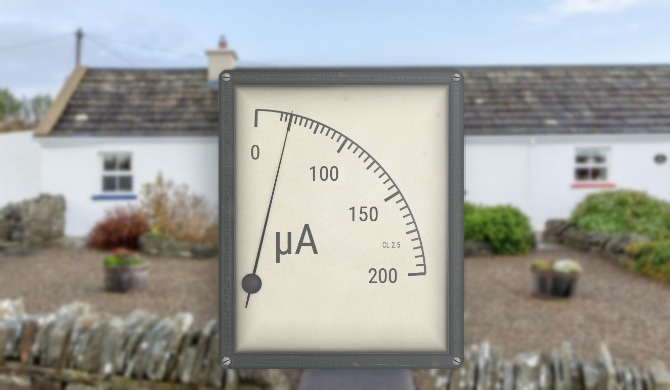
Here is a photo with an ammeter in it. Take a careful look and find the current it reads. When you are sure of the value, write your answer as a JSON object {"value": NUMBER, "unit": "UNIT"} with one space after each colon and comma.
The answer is {"value": 50, "unit": "µA"}
